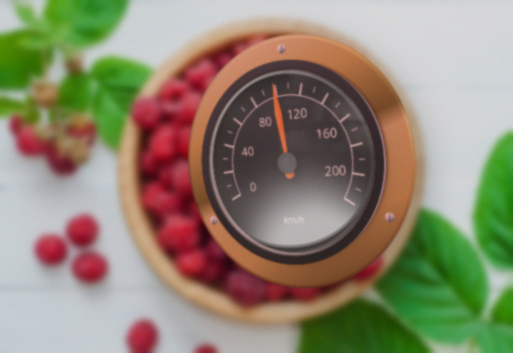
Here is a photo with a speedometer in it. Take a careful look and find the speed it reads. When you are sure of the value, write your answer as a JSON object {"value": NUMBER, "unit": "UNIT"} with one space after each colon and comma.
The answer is {"value": 100, "unit": "km/h"}
